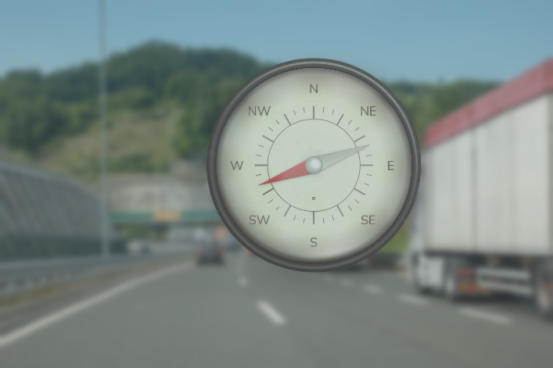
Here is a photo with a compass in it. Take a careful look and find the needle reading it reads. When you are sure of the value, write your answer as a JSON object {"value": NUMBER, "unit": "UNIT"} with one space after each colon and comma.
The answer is {"value": 250, "unit": "°"}
